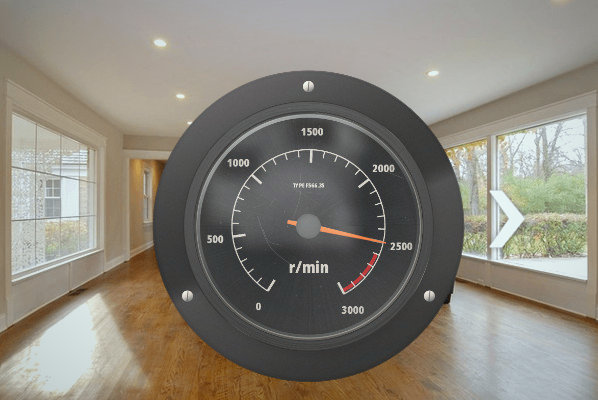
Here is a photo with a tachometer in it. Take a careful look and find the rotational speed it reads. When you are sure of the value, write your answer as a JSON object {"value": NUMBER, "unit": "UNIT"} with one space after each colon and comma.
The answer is {"value": 2500, "unit": "rpm"}
